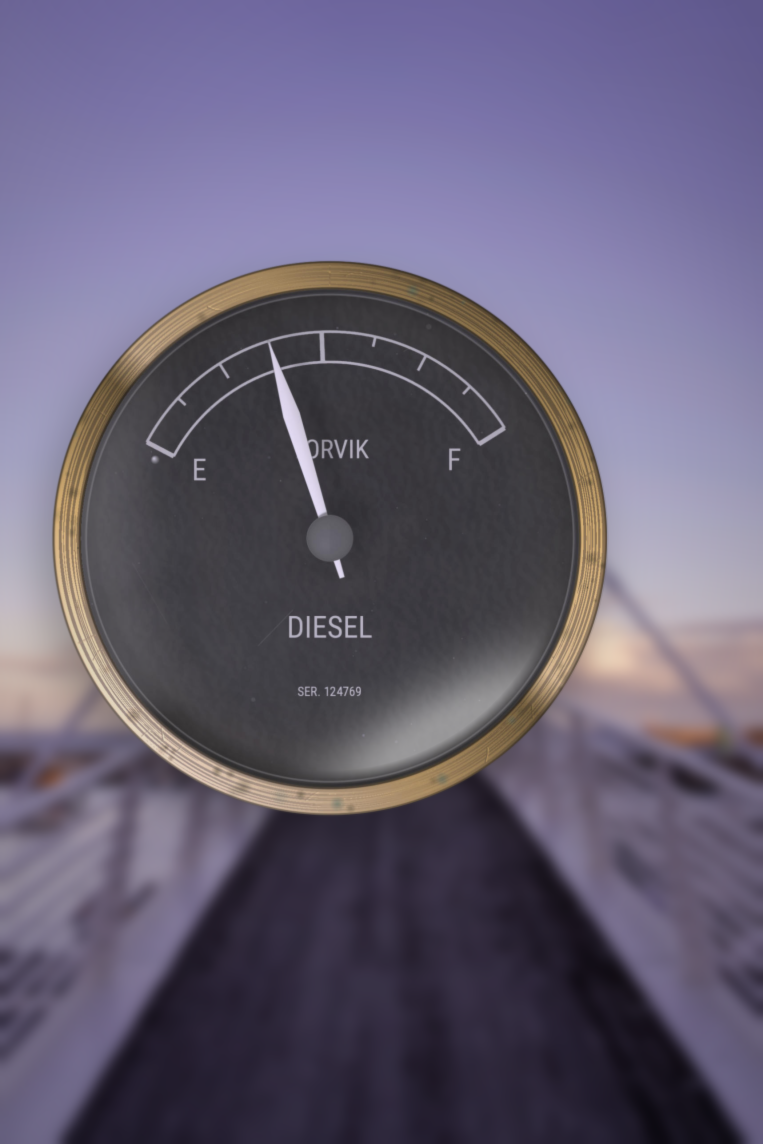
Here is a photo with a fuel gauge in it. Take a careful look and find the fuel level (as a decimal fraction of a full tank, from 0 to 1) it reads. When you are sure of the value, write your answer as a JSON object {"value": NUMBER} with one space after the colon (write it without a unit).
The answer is {"value": 0.375}
